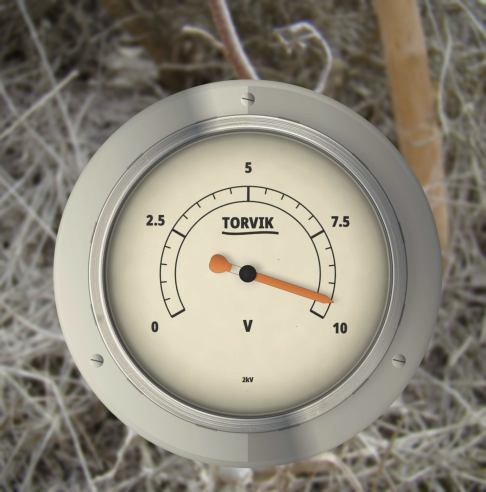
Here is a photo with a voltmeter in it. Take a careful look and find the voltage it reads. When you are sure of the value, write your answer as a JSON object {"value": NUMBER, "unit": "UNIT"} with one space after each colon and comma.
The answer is {"value": 9.5, "unit": "V"}
